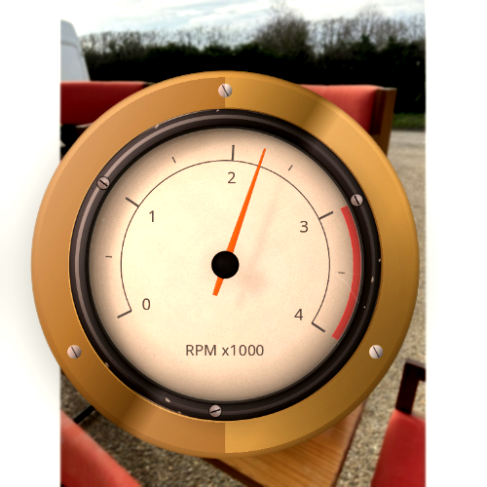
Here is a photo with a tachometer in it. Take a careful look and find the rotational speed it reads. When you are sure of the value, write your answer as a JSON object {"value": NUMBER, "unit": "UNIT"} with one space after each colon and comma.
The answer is {"value": 2250, "unit": "rpm"}
